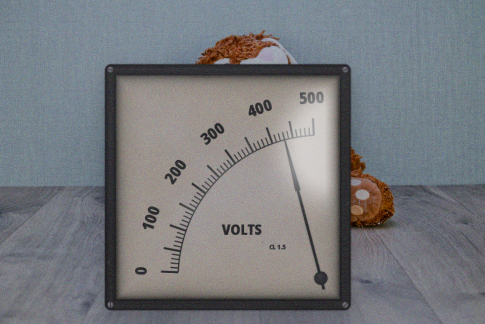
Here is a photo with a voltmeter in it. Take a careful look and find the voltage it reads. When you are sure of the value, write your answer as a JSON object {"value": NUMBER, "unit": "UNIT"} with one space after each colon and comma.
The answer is {"value": 430, "unit": "V"}
